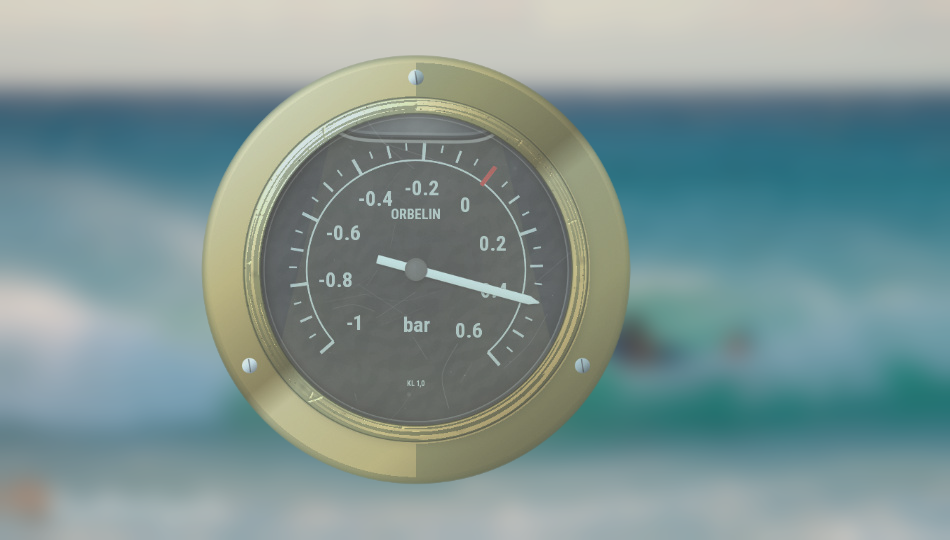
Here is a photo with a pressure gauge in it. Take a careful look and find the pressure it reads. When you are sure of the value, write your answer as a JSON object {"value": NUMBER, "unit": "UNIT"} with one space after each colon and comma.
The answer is {"value": 0.4, "unit": "bar"}
